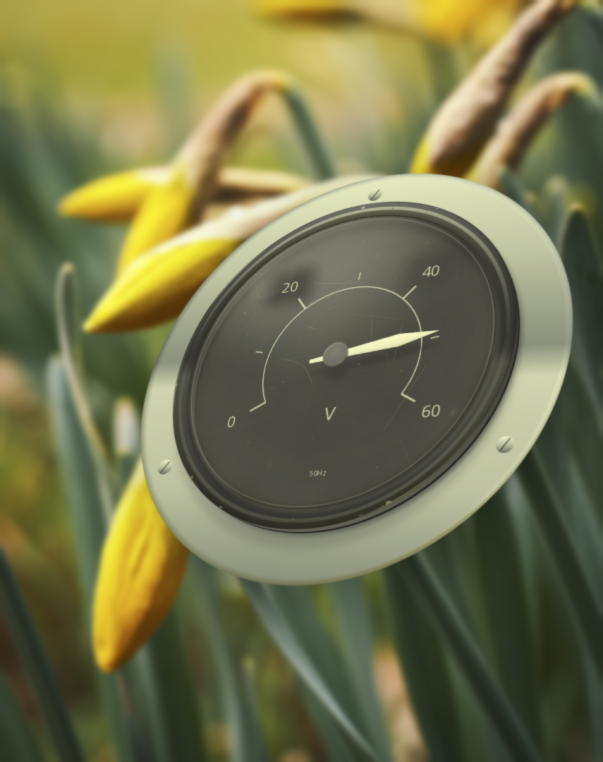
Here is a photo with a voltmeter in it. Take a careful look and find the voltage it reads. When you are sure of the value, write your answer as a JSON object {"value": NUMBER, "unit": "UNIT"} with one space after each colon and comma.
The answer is {"value": 50, "unit": "V"}
